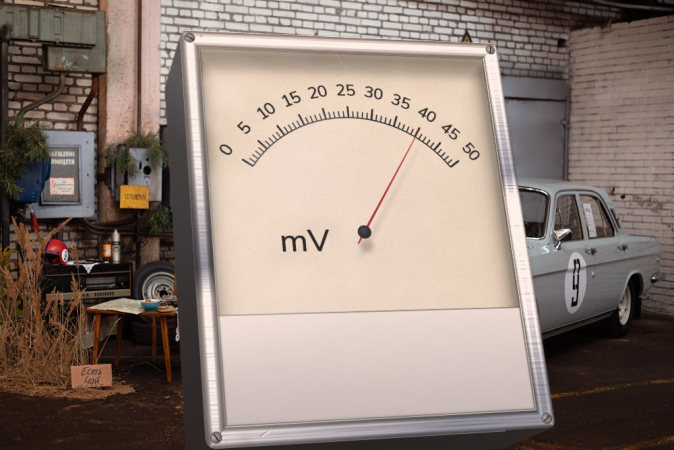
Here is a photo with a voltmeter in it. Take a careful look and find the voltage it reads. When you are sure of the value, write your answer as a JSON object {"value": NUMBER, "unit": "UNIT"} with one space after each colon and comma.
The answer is {"value": 40, "unit": "mV"}
